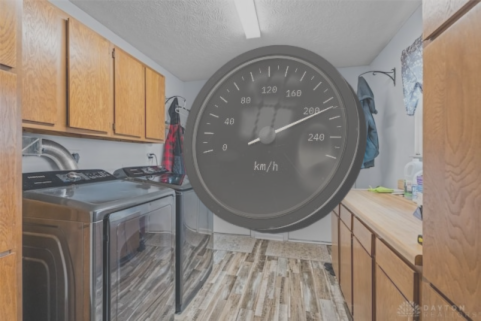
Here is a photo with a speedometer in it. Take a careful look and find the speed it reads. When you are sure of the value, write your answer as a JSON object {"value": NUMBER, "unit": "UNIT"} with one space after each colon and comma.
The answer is {"value": 210, "unit": "km/h"}
